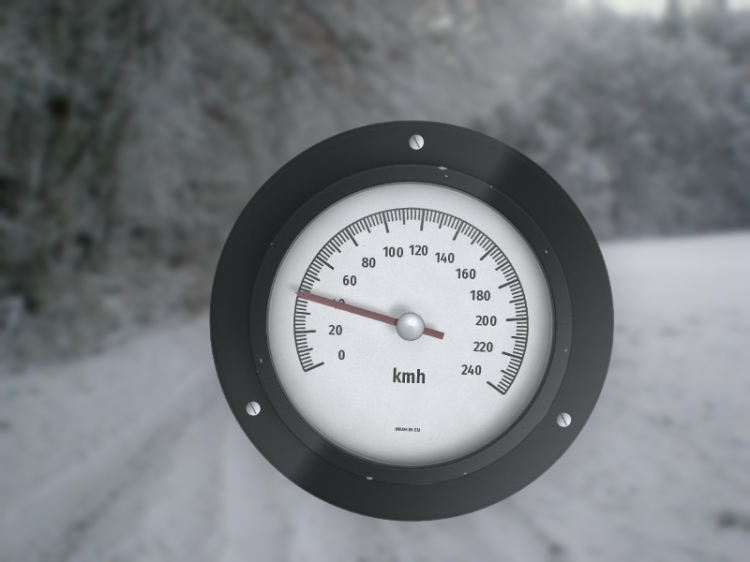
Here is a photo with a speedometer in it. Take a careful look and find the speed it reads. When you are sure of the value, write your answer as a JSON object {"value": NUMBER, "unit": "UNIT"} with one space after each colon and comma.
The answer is {"value": 40, "unit": "km/h"}
